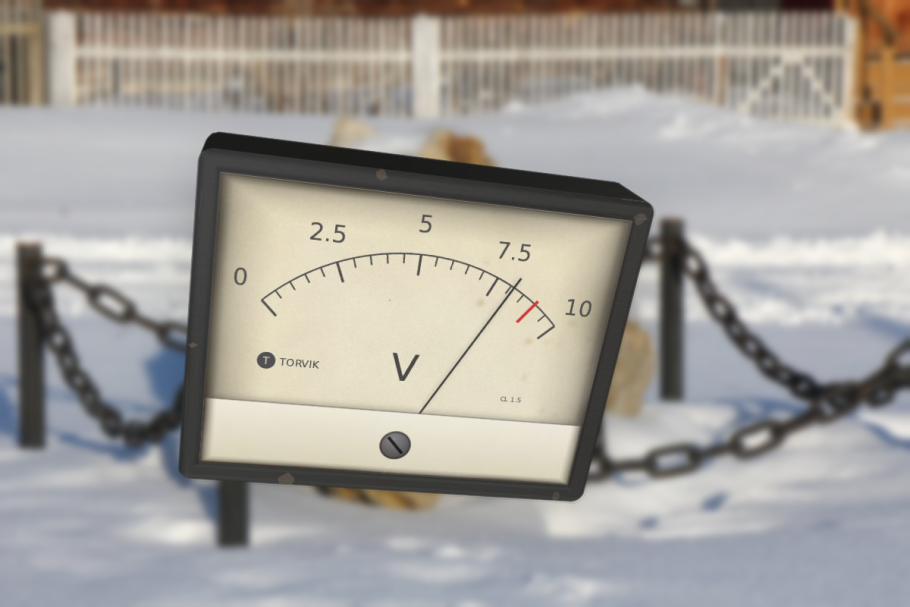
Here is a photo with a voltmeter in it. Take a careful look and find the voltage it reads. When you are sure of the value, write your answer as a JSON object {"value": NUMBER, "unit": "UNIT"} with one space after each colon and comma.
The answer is {"value": 8, "unit": "V"}
